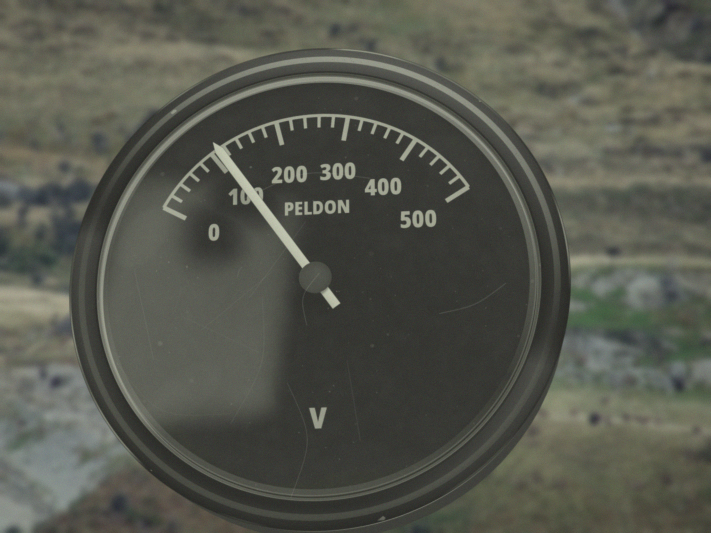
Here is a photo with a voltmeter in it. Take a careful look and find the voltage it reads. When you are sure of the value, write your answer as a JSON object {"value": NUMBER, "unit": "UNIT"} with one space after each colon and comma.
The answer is {"value": 110, "unit": "V"}
